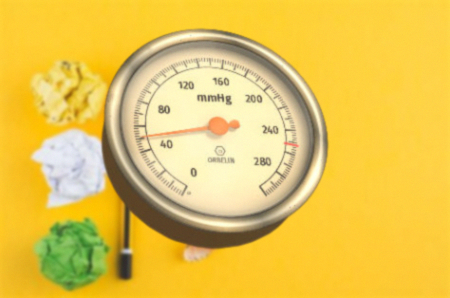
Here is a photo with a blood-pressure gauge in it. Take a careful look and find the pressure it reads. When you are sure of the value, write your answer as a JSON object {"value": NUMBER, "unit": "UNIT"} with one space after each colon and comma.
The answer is {"value": 50, "unit": "mmHg"}
